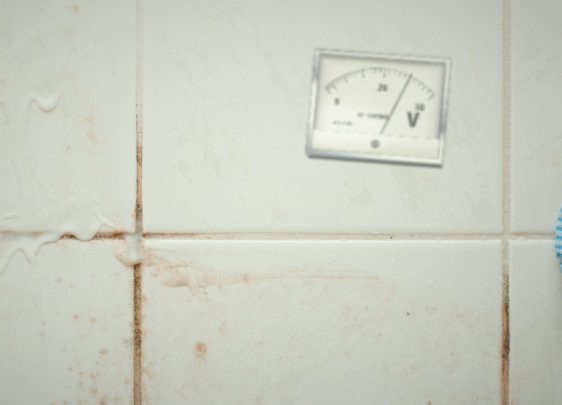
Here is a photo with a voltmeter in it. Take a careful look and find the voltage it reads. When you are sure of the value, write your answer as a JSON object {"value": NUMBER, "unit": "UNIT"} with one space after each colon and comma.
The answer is {"value": 25, "unit": "V"}
